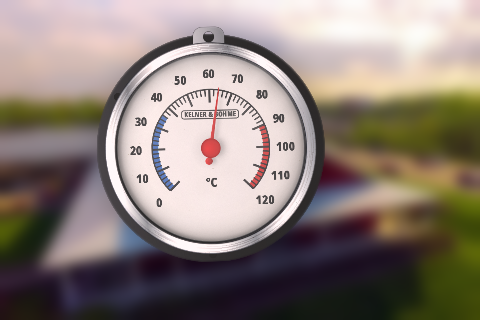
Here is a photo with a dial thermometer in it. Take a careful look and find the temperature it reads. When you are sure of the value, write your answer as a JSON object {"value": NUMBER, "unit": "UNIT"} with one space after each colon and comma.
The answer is {"value": 64, "unit": "°C"}
